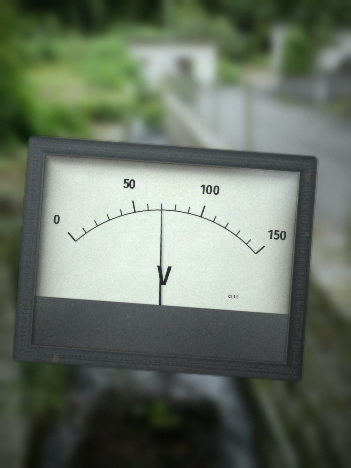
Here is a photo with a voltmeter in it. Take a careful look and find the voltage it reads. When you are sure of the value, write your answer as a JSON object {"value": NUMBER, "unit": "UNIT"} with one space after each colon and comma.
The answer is {"value": 70, "unit": "V"}
